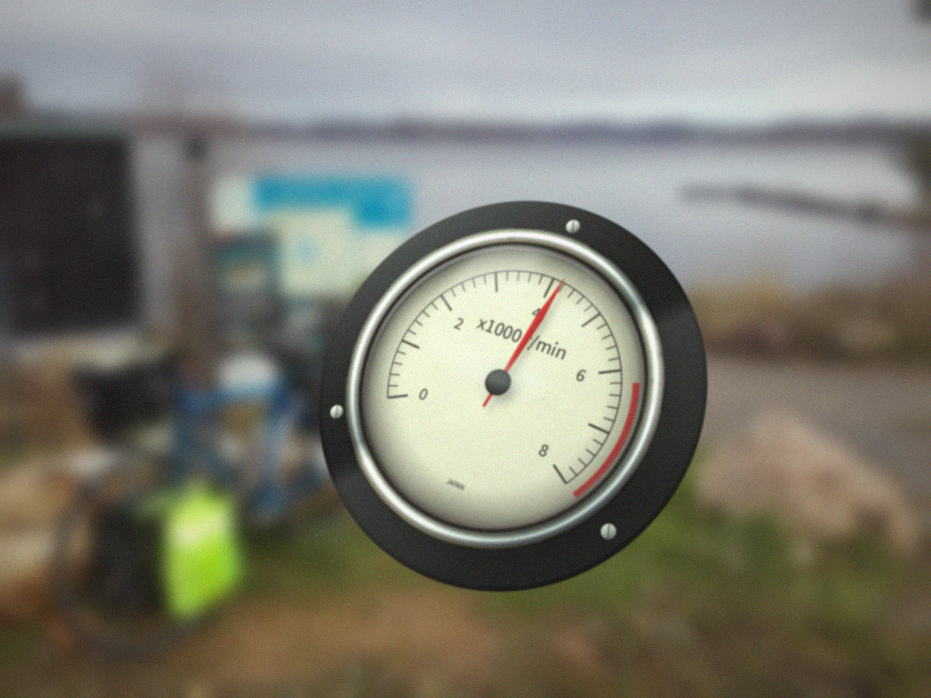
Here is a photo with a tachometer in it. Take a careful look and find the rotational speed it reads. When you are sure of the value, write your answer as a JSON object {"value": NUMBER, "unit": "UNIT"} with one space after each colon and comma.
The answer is {"value": 4200, "unit": "rpm"}
